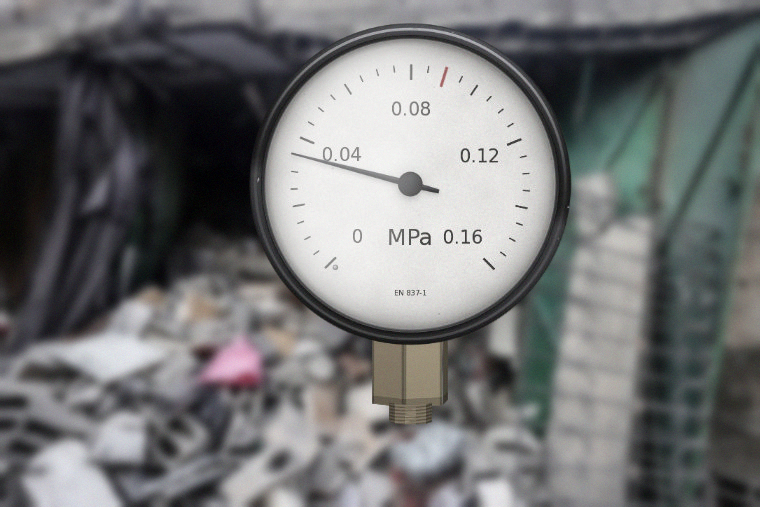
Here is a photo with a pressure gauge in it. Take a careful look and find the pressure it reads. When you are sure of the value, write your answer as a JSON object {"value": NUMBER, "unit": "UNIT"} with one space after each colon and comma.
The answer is {"value": 0.035, "unit": "MPa"}
